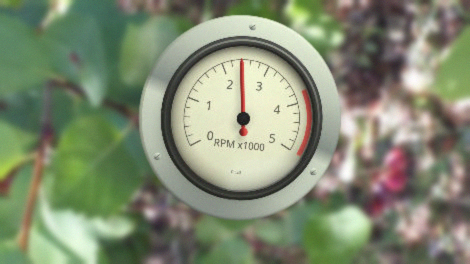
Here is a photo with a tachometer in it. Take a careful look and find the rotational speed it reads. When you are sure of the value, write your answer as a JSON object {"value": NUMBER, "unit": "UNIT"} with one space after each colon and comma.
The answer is {"value": 2400, "unit": "rpm"}
